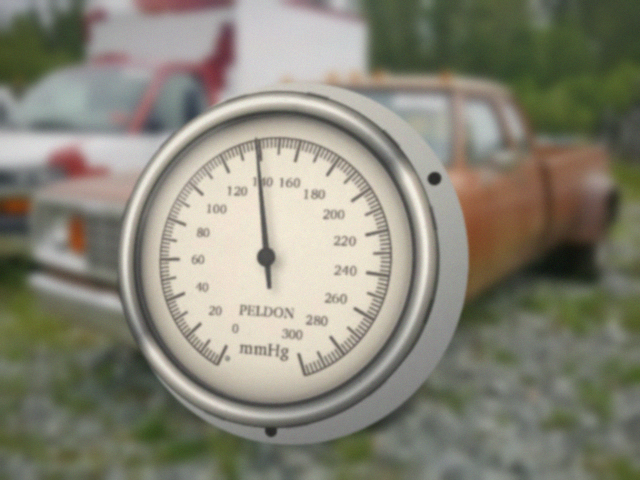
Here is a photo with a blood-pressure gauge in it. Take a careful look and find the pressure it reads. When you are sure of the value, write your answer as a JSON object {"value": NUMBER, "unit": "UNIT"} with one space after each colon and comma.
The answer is {"value": 140, "unit": "mmHg"}
